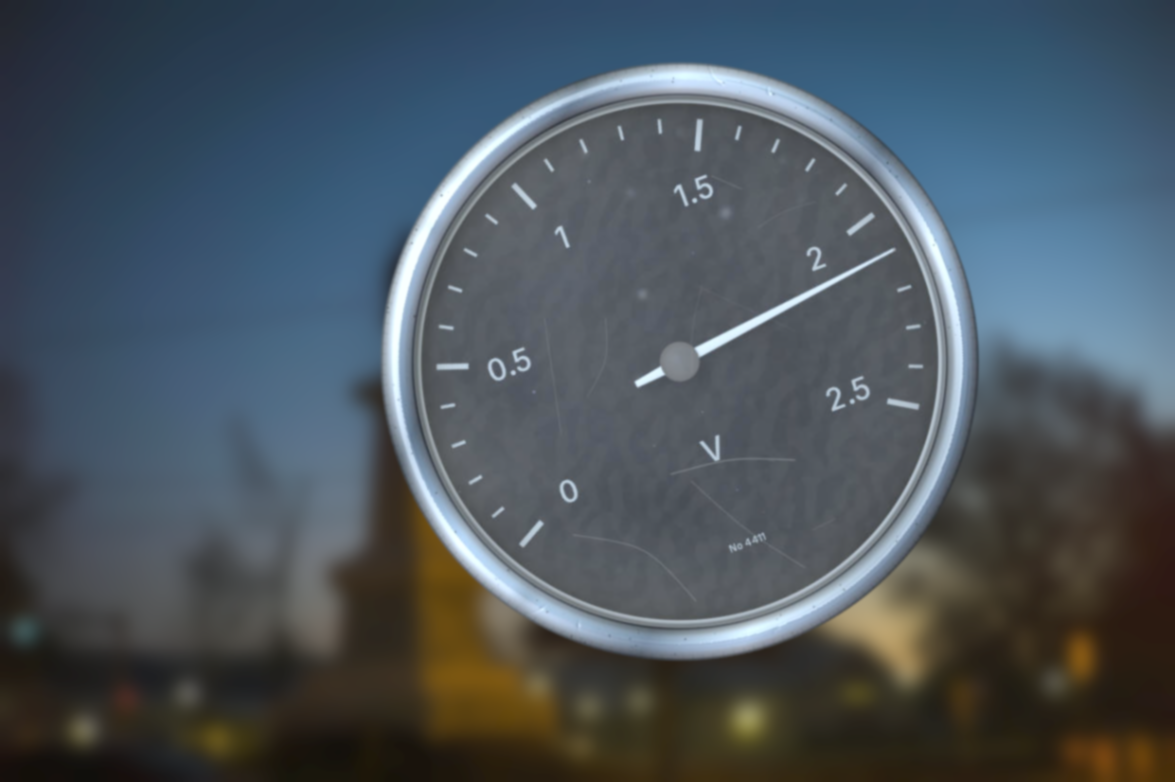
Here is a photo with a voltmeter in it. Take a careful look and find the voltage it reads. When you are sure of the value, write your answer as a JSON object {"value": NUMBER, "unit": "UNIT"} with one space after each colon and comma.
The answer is {"value": 2.1, "unit": "V"}
